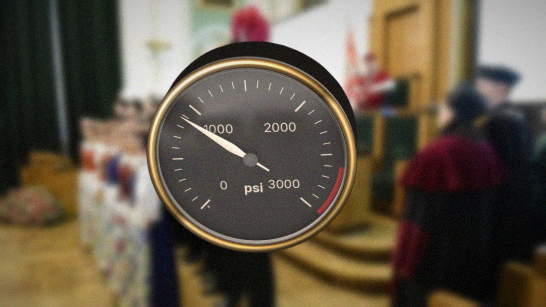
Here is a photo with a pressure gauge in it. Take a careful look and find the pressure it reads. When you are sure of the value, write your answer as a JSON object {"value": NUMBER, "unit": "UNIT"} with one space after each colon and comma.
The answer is {"value": 900, "unit": "psi"}
